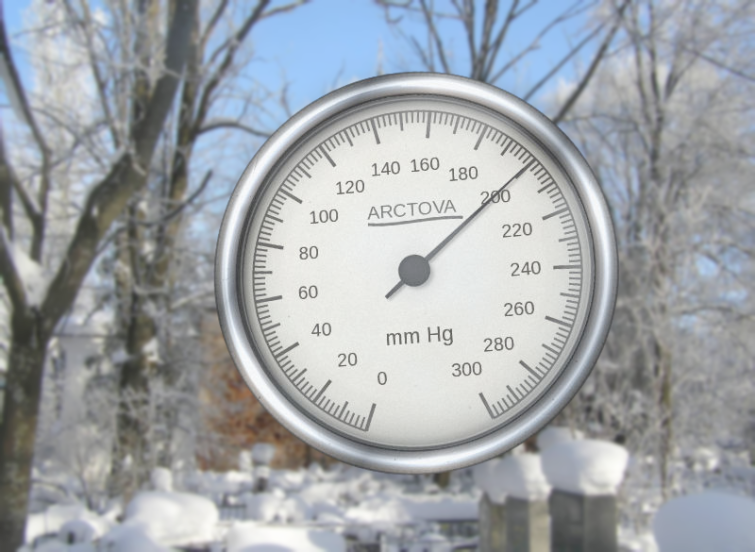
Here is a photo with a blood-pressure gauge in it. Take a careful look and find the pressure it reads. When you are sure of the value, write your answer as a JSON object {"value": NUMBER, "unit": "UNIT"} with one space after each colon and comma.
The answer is {"value": 200, "unit": "mmHg"}
